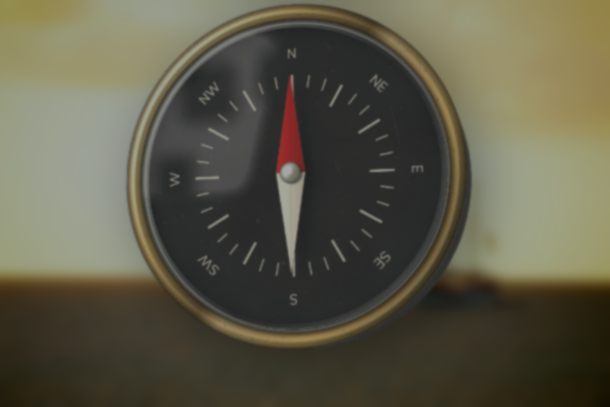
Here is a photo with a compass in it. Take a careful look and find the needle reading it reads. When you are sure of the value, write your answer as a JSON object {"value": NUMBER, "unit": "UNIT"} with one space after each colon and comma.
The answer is {"value": 0, "unit": "°"}
